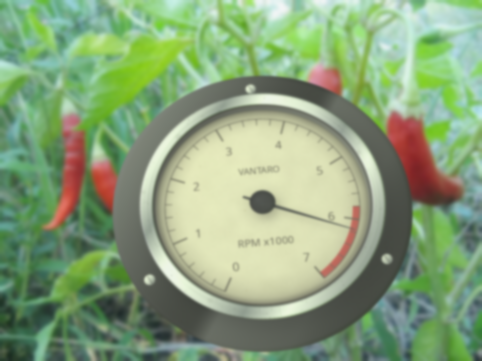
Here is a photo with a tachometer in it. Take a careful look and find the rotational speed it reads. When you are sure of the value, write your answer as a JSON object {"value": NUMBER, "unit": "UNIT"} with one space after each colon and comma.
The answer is {"value": 6200, "unit": "rpm"}
